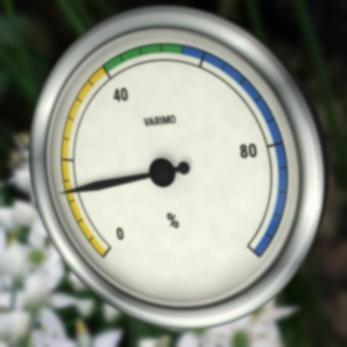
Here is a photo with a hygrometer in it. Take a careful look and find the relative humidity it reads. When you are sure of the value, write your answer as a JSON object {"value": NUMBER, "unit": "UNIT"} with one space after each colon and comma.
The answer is {"value": 14, "unit": "%"}
